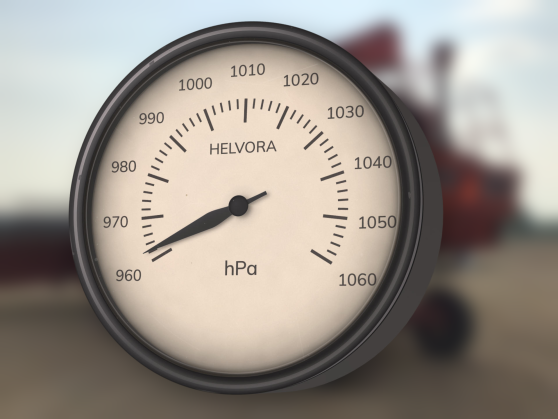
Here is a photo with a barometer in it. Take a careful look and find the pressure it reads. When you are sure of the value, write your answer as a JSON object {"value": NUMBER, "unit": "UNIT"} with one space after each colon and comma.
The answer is {"value": 962, "unit": "hPa"}
